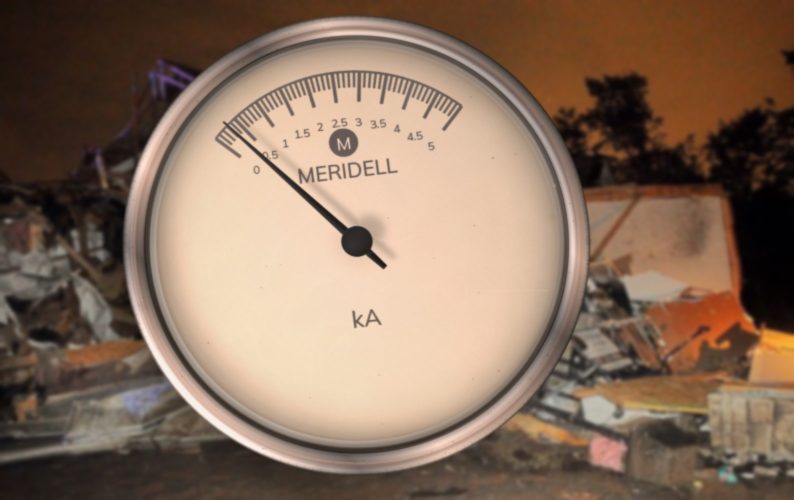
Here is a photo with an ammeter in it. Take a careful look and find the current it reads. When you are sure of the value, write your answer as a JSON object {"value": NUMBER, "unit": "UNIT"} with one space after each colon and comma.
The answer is {"value": 0.3, "unit": "kA"}
